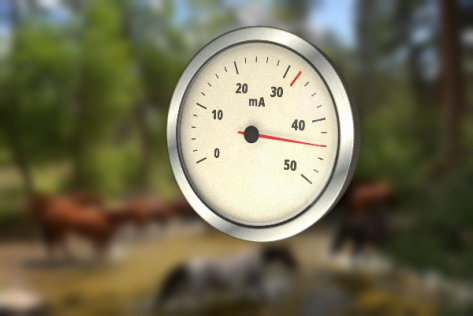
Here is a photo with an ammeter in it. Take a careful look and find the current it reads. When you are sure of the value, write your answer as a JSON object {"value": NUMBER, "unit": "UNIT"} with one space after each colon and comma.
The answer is {"value": 44, "unit": "mA"}
